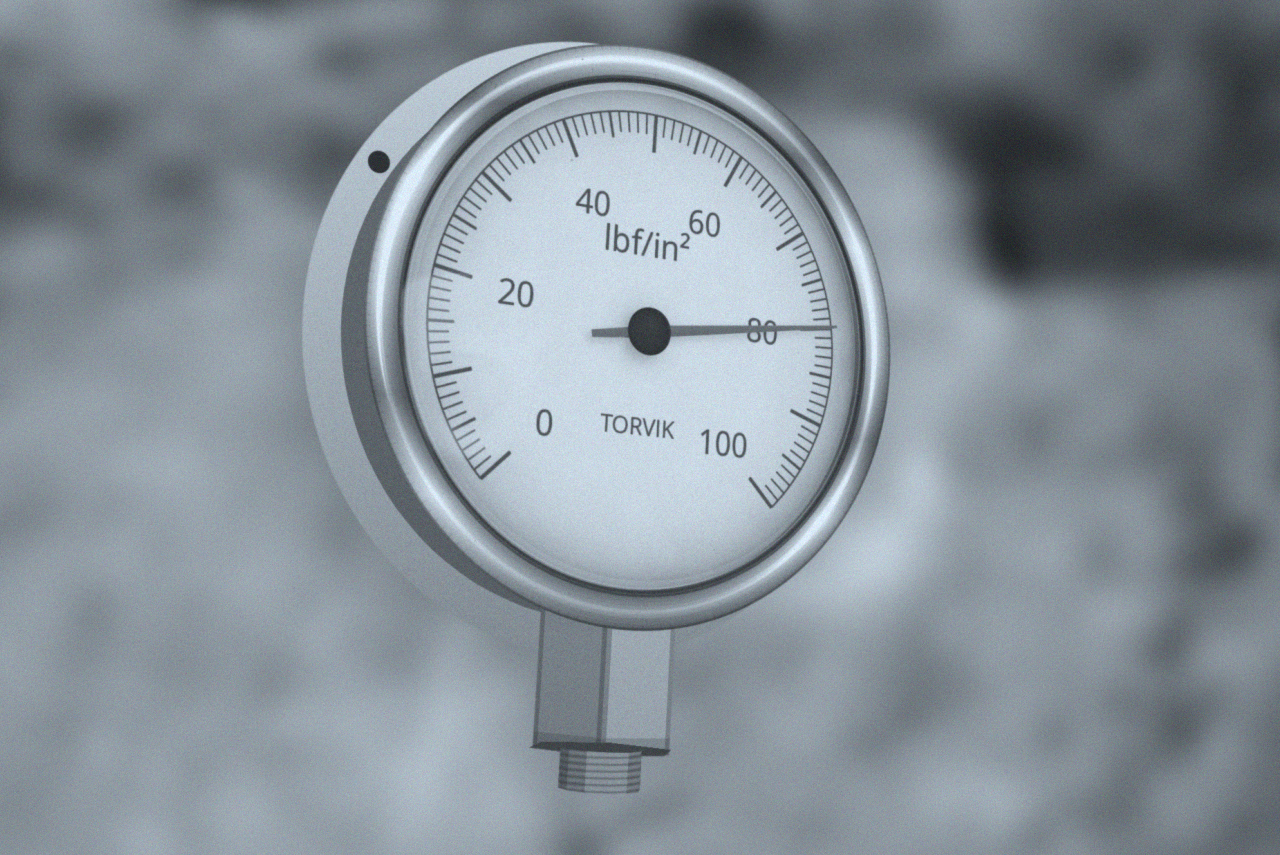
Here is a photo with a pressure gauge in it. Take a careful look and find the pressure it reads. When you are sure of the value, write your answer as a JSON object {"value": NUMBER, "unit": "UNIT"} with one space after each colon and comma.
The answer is {"value": 80, "unit": "psi"}
